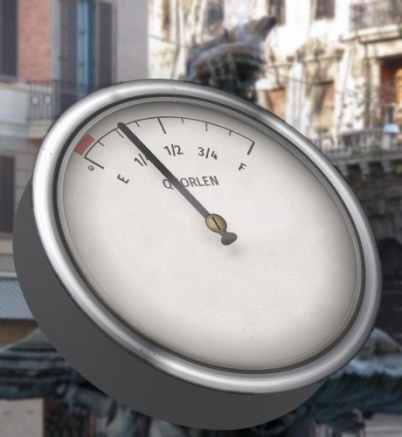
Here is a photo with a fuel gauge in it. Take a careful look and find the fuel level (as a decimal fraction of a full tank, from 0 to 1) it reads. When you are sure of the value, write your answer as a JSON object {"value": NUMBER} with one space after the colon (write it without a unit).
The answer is {"value": 0.25}
